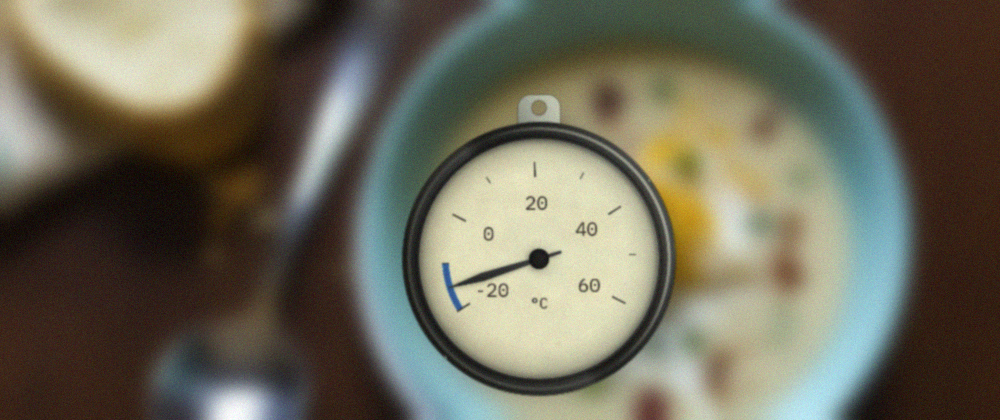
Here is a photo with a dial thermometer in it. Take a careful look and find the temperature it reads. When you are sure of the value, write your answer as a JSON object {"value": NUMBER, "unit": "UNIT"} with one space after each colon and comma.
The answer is {"value": -15, "unit": "°C"}
